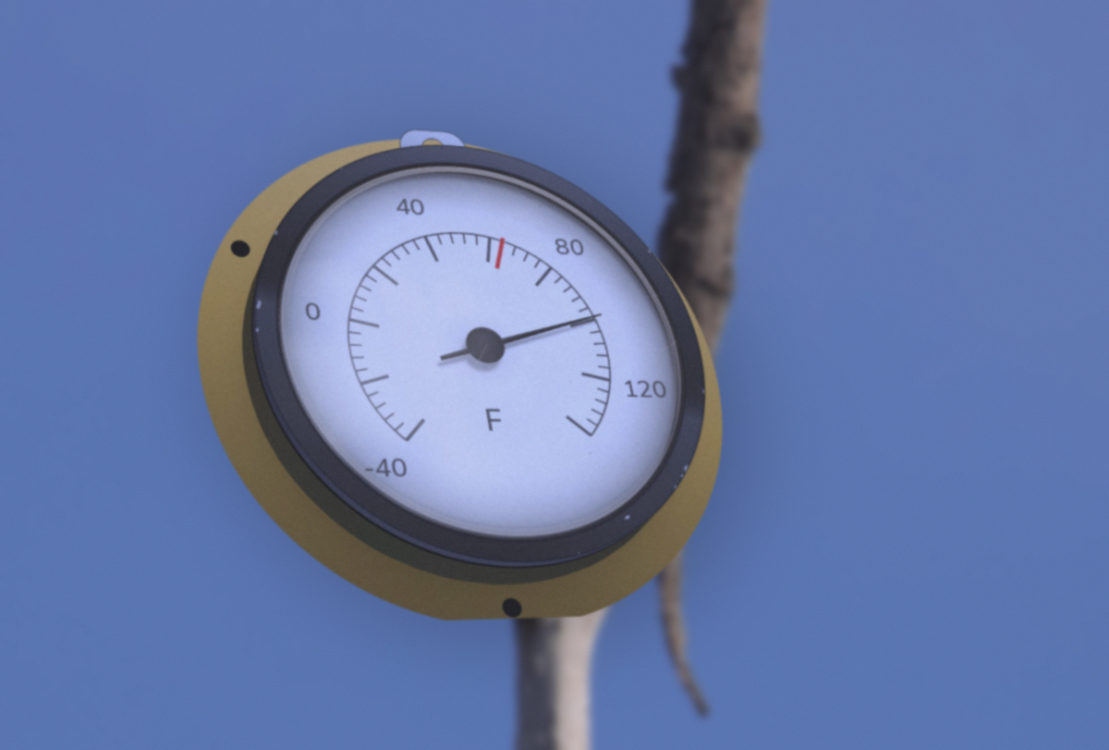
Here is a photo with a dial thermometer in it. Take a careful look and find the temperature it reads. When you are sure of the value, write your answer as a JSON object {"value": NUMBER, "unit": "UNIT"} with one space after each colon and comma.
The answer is {"value": 100, "unit": "°F"}
